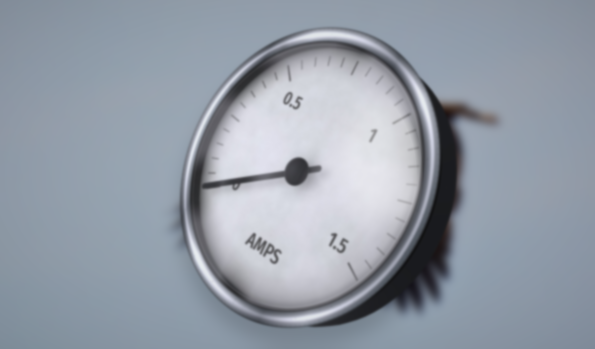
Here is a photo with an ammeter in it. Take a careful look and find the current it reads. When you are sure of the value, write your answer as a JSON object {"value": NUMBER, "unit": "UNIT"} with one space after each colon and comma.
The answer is {"value": 0, "unit": "A"}
